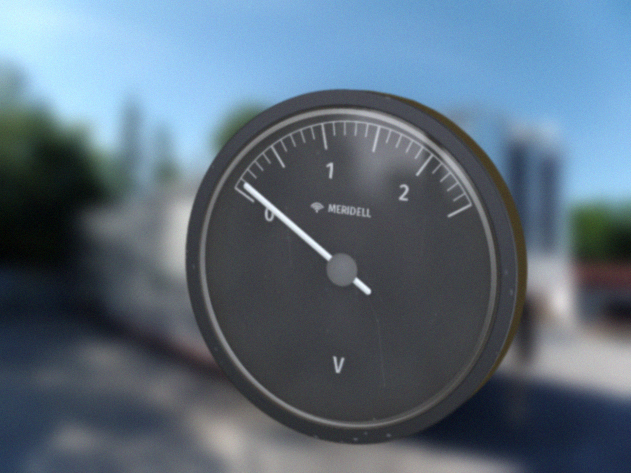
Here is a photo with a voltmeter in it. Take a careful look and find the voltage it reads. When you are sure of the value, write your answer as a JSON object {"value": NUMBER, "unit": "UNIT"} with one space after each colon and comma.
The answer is {"value": 0.1, "unit": "V"}
